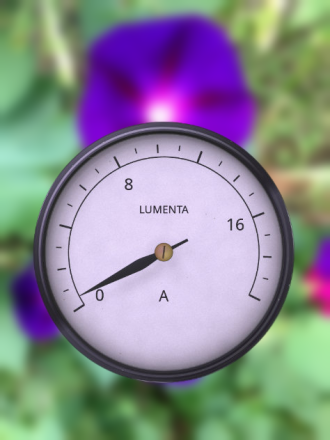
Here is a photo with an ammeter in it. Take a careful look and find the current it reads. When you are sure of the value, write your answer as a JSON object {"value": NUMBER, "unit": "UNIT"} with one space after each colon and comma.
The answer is {"value": 0.5, "unit": "A"}
